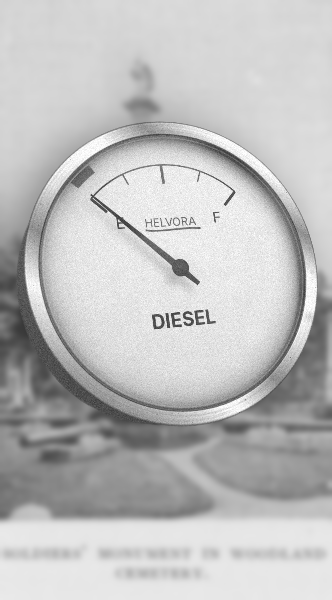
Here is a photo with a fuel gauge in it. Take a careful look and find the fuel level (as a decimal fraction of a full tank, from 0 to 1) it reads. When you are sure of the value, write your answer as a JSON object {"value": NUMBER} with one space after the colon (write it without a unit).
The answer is {"value": 0}
